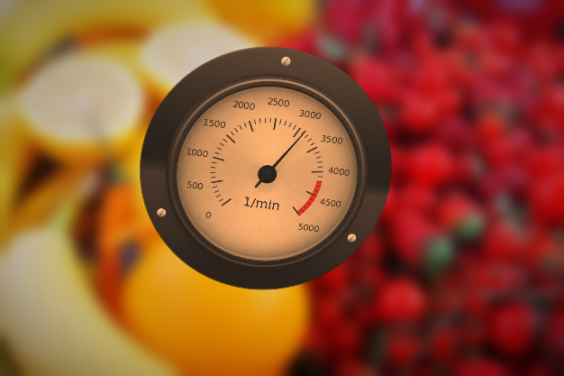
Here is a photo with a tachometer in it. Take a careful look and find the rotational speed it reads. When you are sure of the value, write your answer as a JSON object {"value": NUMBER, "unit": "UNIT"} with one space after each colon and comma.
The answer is {"value": 3100, "unit": "rpm"}
